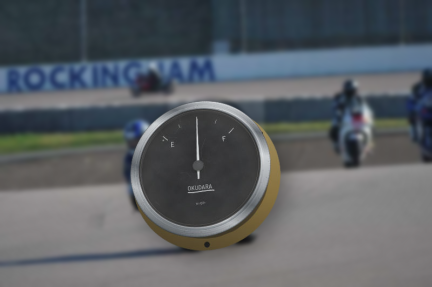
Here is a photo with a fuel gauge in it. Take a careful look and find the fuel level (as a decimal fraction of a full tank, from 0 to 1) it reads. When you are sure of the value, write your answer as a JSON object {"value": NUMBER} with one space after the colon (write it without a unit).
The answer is {"value": 0.5}
